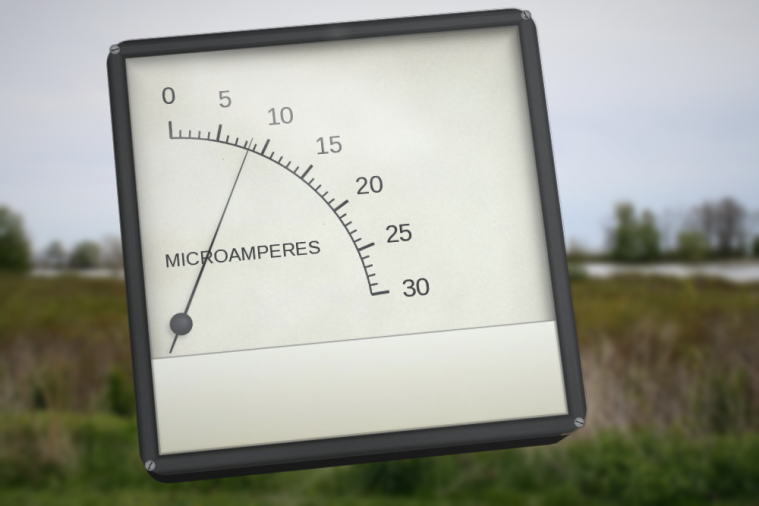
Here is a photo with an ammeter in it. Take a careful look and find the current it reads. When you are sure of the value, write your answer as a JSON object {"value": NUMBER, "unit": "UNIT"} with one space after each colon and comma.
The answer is {"value": 8.5, "unit": "µA"}
